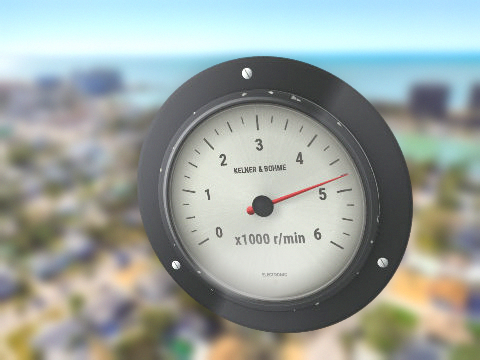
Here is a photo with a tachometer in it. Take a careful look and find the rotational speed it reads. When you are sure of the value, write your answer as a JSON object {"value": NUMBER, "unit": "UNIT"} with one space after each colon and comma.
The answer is {"value": 4750, "unit": "rpm"}
